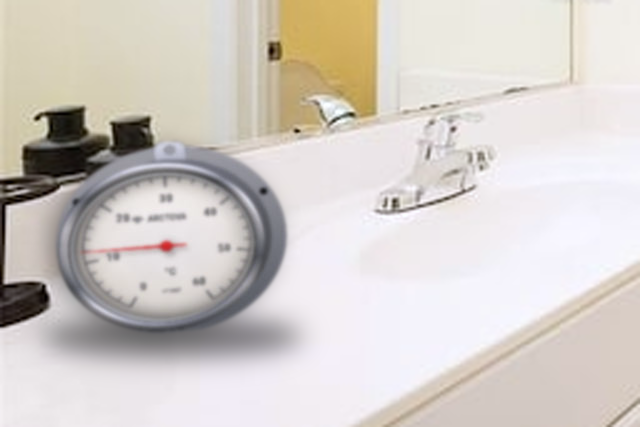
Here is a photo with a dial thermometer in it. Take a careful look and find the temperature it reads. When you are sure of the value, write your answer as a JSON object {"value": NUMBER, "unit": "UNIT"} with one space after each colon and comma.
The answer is {"value": 12, "unit": "°C"}
